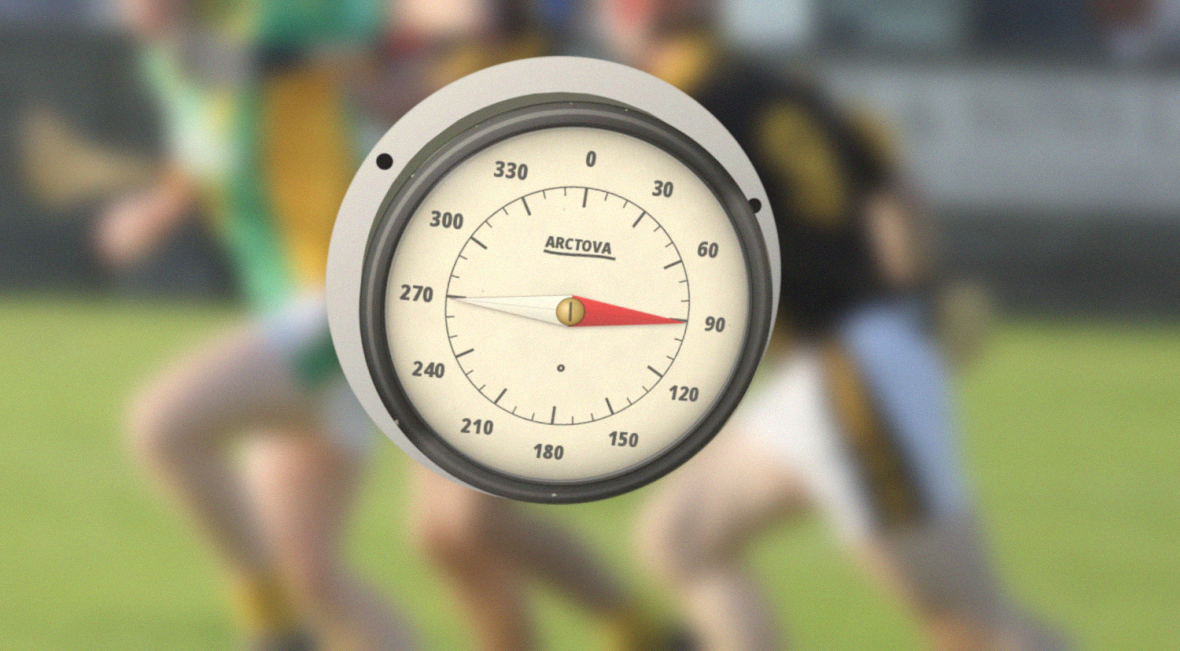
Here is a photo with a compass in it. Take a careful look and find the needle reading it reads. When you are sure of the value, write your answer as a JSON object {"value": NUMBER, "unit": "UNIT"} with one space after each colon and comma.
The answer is {"value": 90, "unit": "°"}
